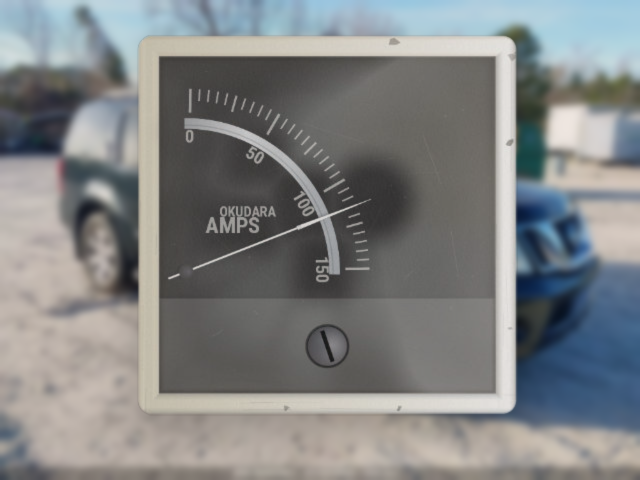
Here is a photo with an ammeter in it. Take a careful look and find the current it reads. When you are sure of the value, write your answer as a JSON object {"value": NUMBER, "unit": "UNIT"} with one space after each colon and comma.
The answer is {"value": 115, "unit": "A"}
